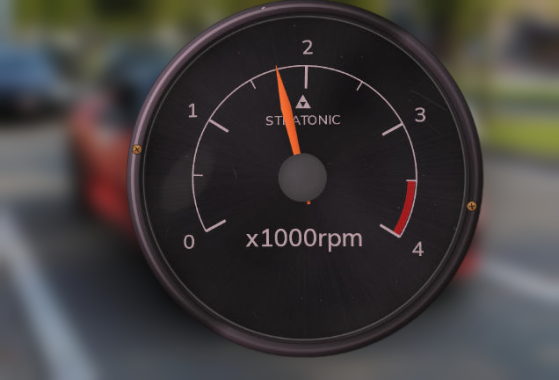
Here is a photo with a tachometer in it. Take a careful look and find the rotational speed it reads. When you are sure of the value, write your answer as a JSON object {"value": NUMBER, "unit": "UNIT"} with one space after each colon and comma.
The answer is {"value": 1750, "unit": "rpm"}
